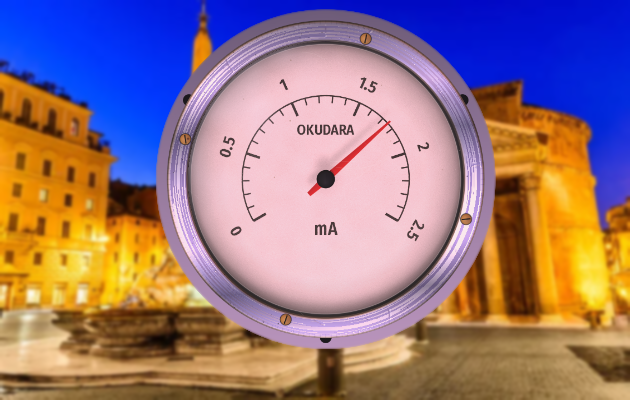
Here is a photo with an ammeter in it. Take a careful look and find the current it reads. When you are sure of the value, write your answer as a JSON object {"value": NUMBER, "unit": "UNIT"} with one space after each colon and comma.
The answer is {"value": 1.75, "unit": "mA"}
